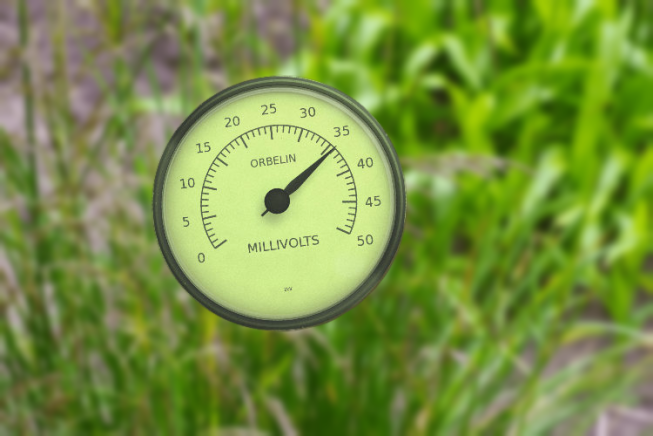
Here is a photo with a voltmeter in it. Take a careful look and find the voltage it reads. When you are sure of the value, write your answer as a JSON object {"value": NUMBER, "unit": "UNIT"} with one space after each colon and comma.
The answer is {"value": 36, "unit": "mV"}
